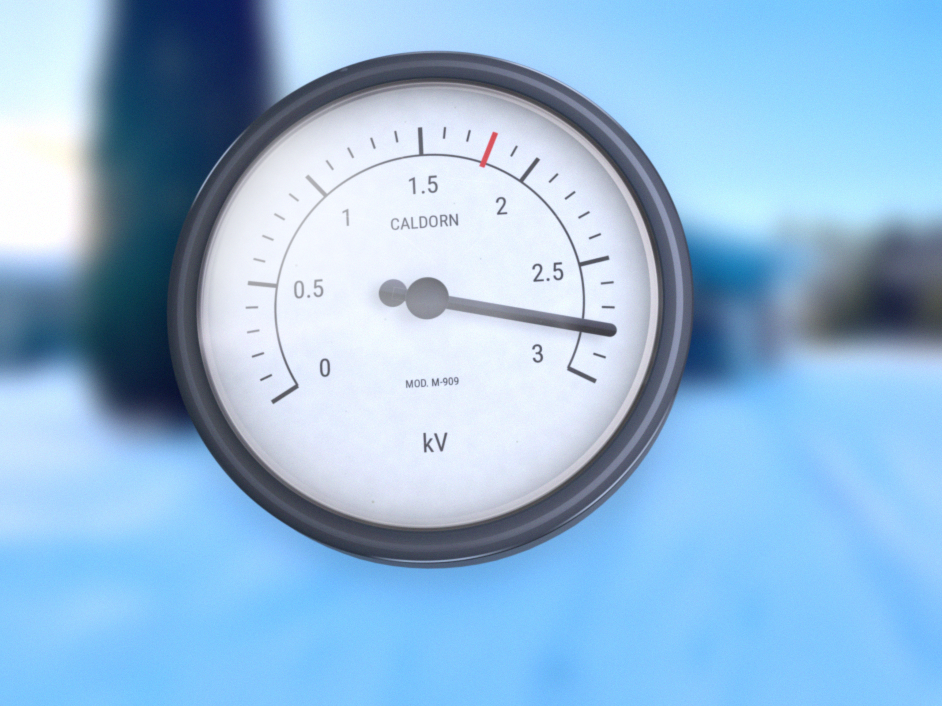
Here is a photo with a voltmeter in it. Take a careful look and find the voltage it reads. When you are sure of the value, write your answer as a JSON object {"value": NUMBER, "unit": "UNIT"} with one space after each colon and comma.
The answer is {"value": 2.8, "unit": "kV"}
